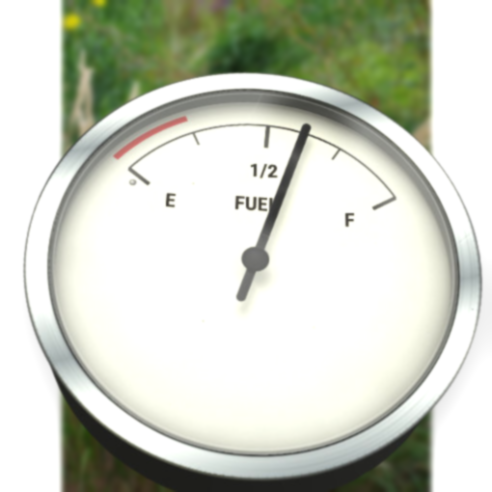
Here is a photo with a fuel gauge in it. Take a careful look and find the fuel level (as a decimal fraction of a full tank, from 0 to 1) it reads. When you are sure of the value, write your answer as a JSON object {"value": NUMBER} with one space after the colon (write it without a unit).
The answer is {"value": 0.625}
